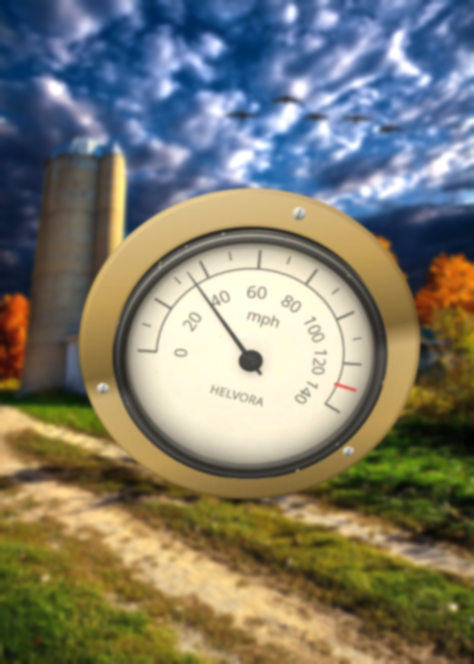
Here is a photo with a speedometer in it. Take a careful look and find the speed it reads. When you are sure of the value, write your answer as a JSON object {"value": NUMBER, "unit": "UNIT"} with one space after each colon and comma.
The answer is {"value": 35, "unit": "mph"}
